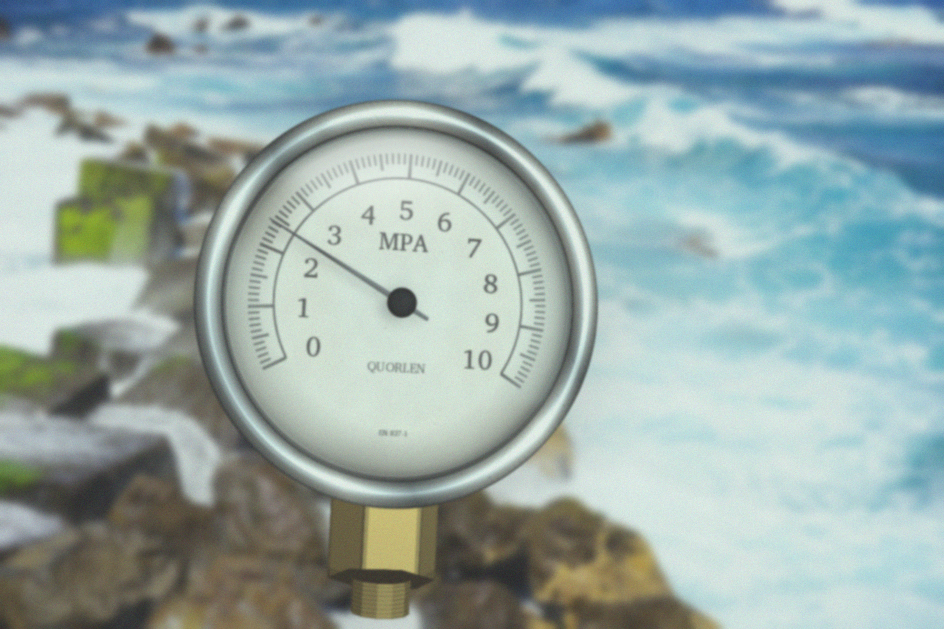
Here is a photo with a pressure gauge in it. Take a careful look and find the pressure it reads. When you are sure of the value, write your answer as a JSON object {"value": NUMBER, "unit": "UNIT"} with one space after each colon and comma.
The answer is {"value": 2.4, "unit": "MPa"}
